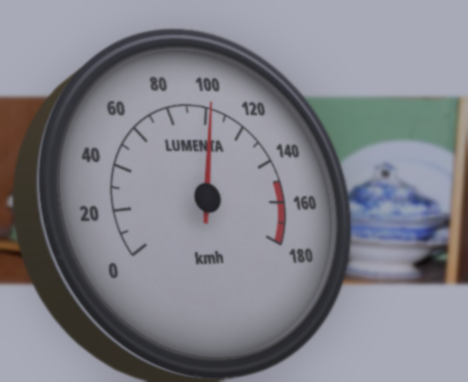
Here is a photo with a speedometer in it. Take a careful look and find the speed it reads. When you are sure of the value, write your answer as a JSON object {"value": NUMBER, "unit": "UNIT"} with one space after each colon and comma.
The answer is {"value": 100, "unit": "km/h"}
